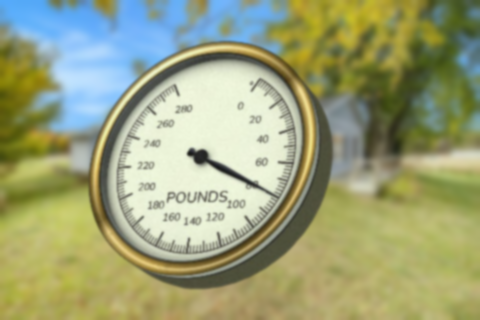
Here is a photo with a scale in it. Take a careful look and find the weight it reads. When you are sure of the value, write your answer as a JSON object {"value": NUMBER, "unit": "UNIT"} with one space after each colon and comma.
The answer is {"value": 80, "unit": "lb"}
